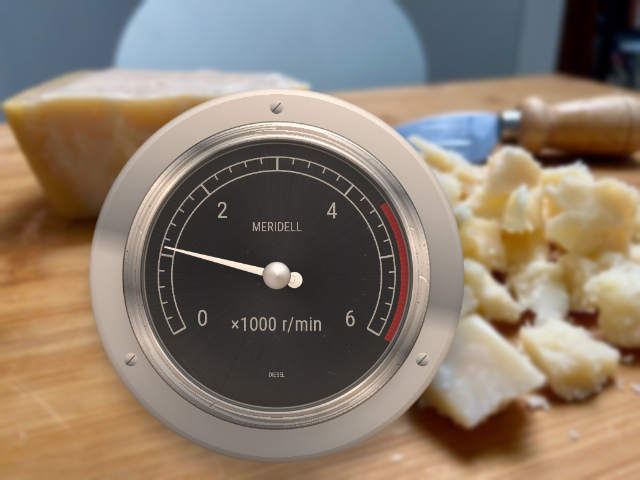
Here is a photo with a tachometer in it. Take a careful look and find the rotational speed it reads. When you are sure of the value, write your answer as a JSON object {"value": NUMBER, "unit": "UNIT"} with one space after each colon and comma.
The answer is {"value": 1100, "unit": "rpm"}
